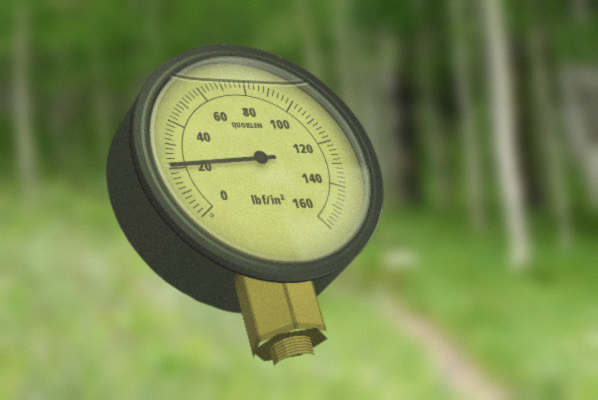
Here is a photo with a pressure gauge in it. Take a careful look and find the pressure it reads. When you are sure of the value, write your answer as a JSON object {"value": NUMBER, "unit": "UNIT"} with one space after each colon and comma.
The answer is {"value": 20, "unit": "psi"}
